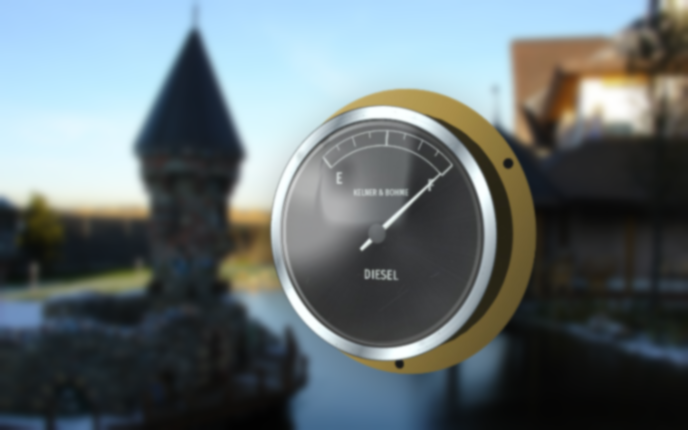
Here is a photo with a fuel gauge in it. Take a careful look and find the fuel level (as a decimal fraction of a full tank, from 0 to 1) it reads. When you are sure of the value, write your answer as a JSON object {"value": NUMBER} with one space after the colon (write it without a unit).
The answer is {"value": 1}
